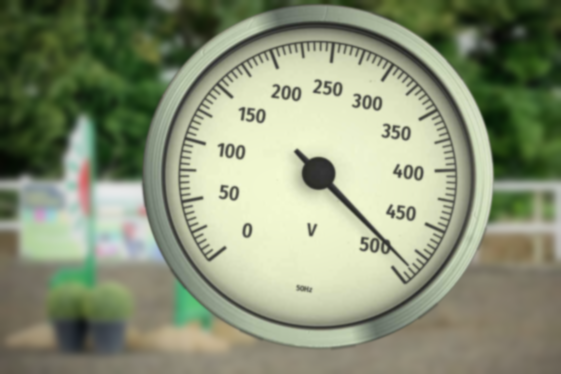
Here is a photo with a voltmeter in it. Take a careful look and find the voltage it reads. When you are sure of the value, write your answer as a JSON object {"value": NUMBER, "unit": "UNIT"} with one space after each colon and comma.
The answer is {"value": 490, "unit": "V"}
